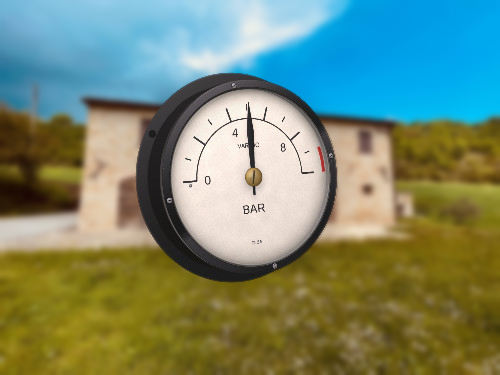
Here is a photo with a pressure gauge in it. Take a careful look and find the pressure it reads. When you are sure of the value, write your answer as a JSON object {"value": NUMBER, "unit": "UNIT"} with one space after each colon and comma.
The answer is {"value": 5, "unit": "bar"}
